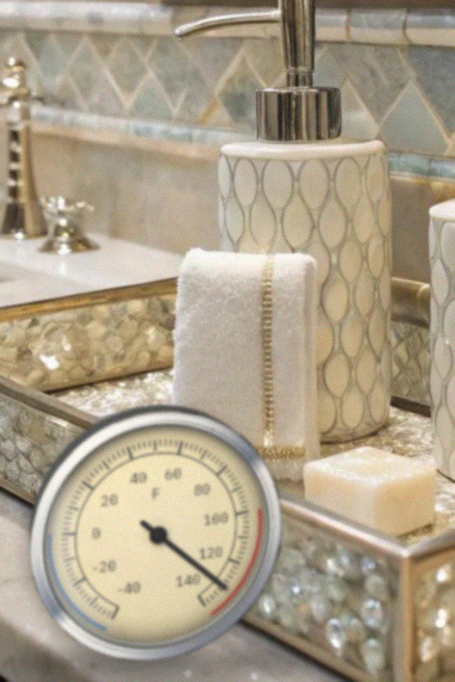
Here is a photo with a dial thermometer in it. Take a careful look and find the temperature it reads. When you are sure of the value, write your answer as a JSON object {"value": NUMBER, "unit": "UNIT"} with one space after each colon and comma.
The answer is {"value": 130, "unit": "°F"}
